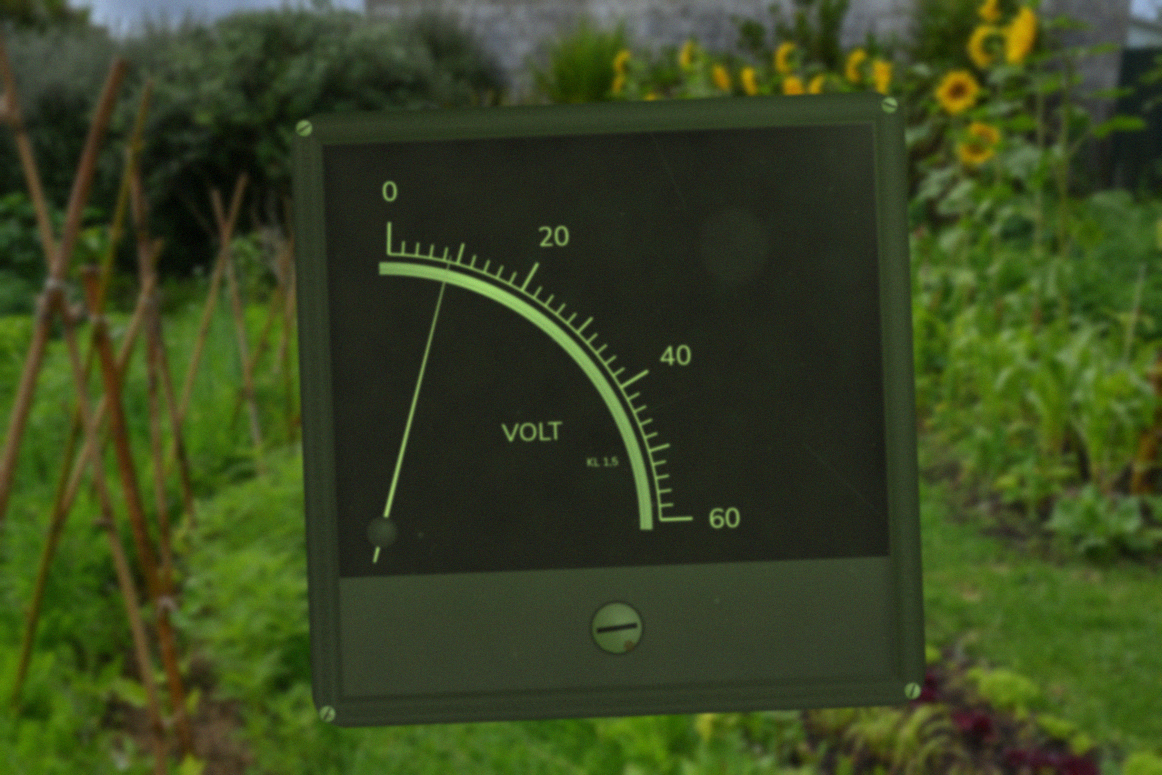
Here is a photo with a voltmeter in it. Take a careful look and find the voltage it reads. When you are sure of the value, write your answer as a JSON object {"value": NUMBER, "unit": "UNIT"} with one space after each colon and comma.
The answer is {"value": 9, "unit": "V"}
